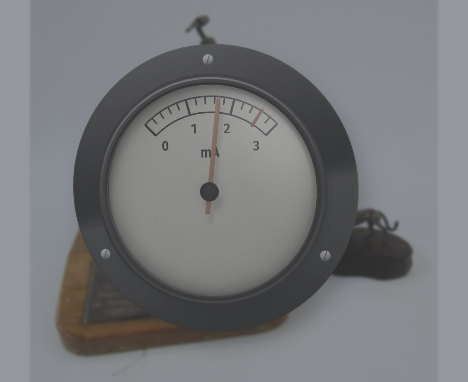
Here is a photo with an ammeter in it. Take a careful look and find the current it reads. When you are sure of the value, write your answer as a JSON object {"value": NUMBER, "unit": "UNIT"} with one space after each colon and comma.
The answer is {"value": 1.7, "unit": "mA"}
